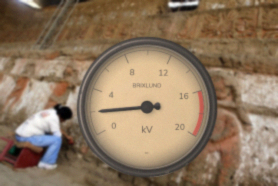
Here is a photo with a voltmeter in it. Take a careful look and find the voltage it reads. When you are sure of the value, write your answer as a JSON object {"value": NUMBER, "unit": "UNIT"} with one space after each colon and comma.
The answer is {"value": 2, "unit": "kV"}
